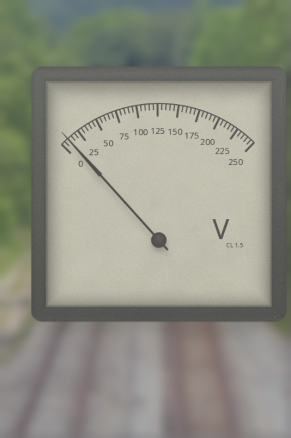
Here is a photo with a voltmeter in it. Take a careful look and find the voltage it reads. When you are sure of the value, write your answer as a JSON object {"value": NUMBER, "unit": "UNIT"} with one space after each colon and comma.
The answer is {"value": 10, "unit": "V"}
